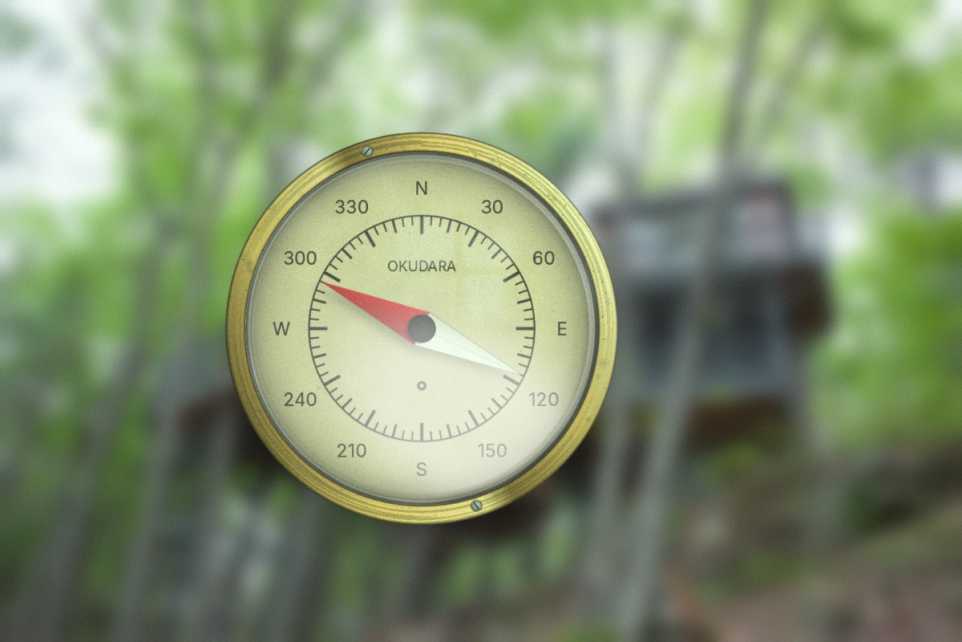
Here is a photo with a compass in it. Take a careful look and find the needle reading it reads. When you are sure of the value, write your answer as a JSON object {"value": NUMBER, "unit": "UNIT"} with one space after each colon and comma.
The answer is {"value": 295, "unit": "°"}
